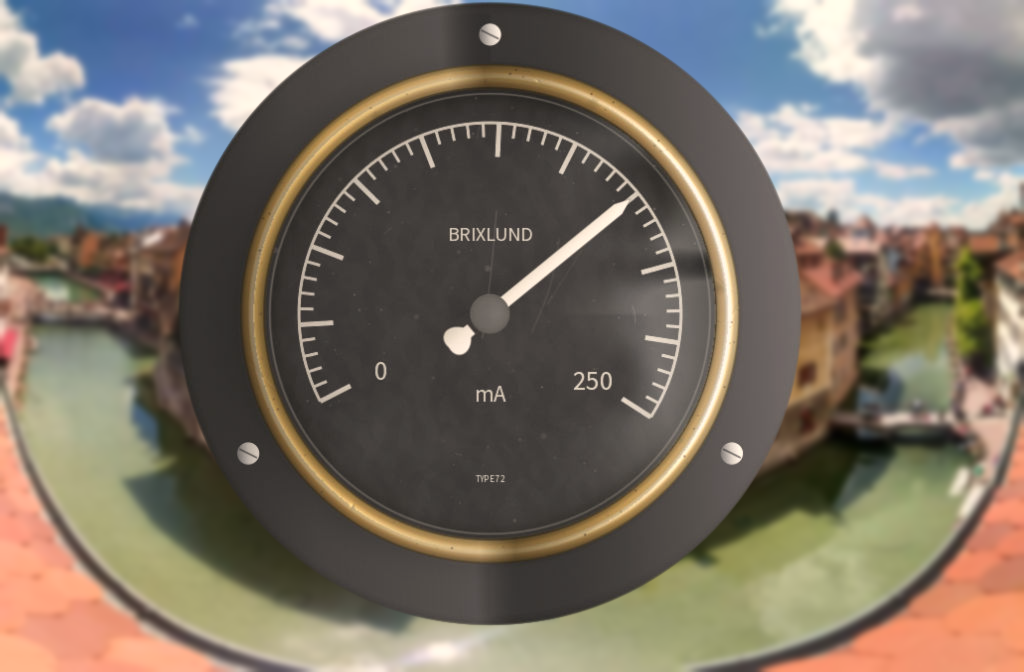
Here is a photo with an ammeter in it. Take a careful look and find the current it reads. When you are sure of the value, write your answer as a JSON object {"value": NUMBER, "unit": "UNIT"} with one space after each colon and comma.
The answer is {"value": 175, "unit": "mA"}
